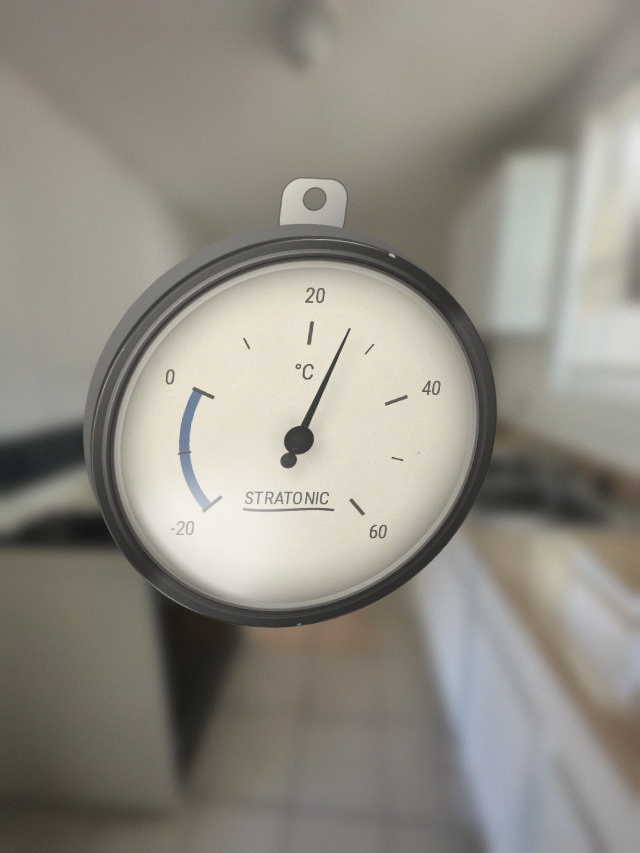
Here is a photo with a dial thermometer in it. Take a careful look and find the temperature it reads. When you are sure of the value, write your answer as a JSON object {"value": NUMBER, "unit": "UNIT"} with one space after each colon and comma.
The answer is {"value": 25, "unit": "°C"}
